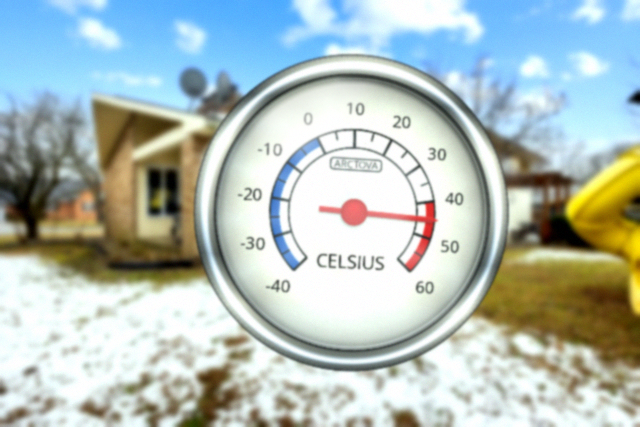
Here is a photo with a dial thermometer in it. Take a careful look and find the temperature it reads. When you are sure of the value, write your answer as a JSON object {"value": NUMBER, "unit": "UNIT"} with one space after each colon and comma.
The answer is {"value": 45, "unit": "°C"}
